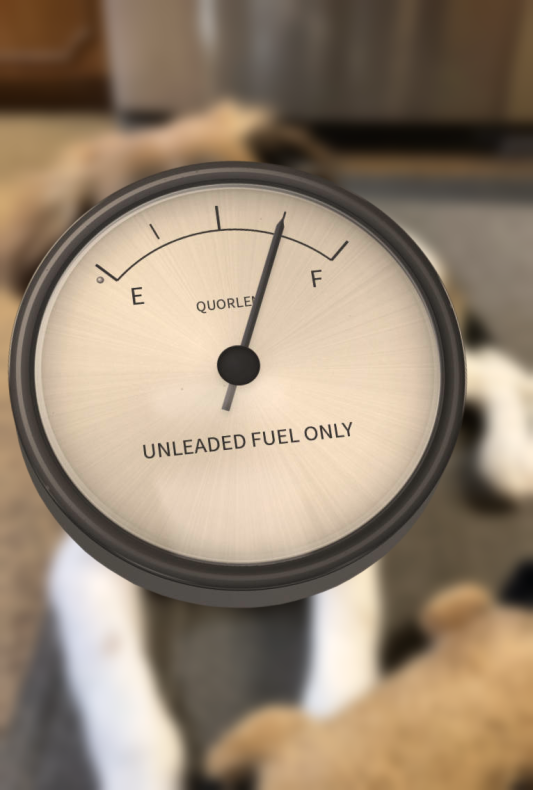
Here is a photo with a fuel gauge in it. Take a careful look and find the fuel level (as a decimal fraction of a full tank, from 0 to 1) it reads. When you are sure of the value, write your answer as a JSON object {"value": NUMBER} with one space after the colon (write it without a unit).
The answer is {"value": 0.75}
